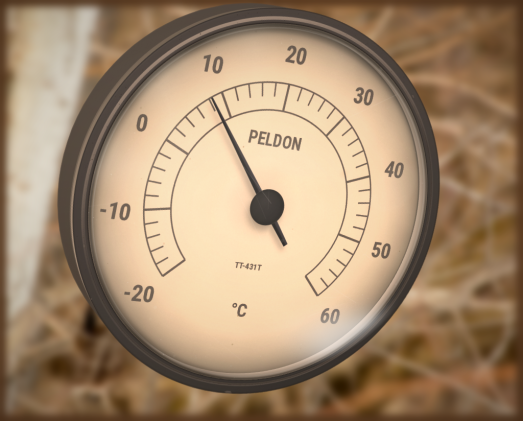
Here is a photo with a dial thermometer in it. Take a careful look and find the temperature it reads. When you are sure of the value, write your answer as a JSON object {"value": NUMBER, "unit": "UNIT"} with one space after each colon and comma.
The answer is {"value": 8, "unit": "°C"}
